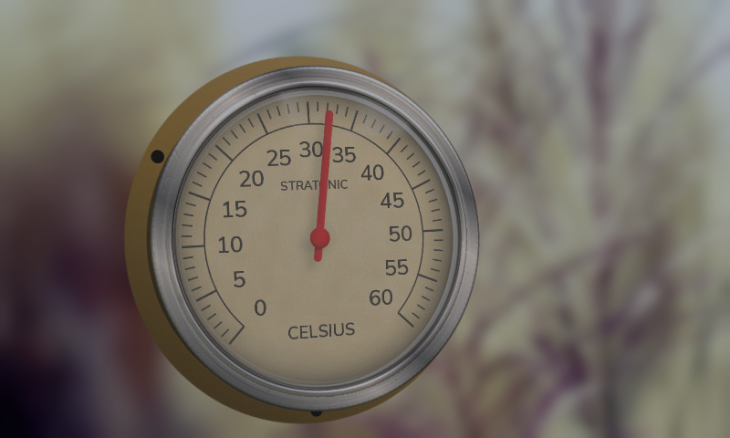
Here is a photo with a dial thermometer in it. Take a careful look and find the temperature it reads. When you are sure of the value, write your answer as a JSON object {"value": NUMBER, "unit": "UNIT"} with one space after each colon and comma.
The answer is {"value": 32, "unit": "°C"}
